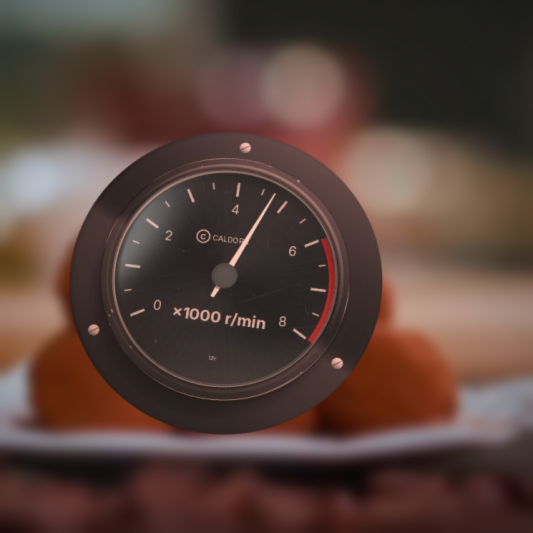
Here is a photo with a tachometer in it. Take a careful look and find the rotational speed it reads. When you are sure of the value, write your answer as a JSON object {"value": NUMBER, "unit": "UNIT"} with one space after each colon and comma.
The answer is {"value": 4750, "unit": "rpm"}
